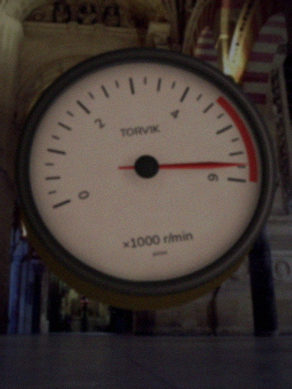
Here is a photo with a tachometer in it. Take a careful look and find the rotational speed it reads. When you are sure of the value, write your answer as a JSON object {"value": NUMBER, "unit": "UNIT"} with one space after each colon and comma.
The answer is {"value": 5750, "unit": "rpm"}
